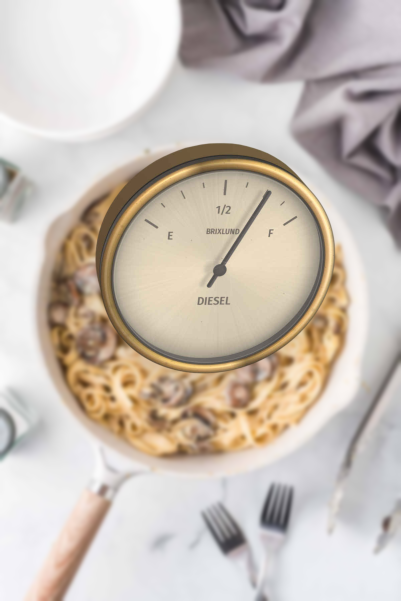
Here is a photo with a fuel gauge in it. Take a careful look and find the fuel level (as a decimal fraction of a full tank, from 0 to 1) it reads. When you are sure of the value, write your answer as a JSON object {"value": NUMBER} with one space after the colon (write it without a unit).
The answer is {"value": 0.75}
